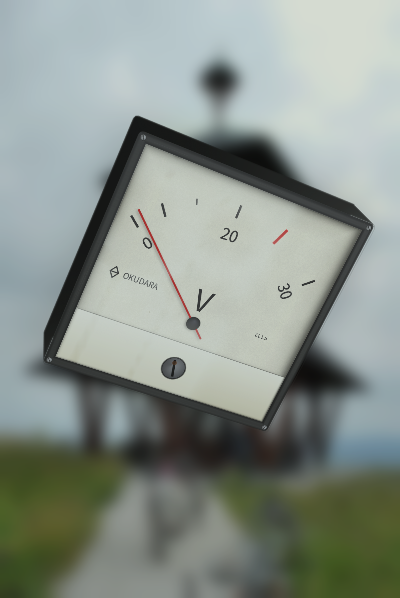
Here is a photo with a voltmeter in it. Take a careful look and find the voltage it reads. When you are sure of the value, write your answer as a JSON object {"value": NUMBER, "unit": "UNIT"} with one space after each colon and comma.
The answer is {"value": 5, "unit": "V"}
